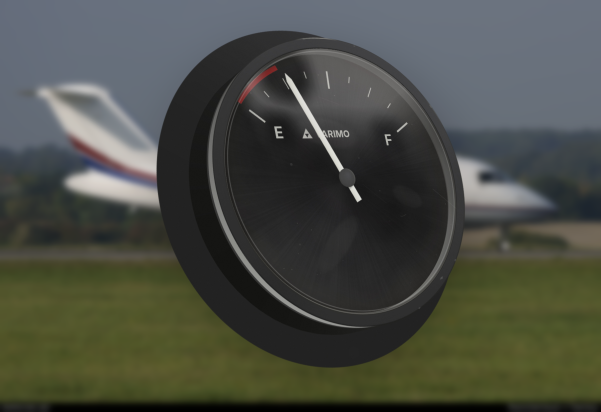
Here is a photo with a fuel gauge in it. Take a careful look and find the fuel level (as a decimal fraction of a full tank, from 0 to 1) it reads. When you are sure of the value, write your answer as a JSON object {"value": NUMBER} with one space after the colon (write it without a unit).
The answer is {"value": 0.25}
